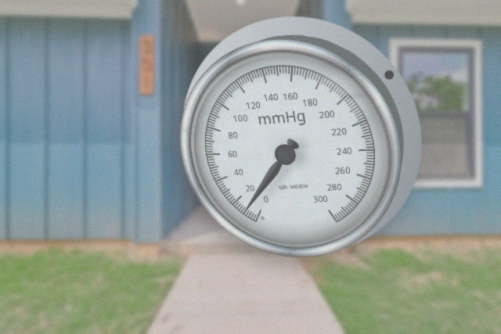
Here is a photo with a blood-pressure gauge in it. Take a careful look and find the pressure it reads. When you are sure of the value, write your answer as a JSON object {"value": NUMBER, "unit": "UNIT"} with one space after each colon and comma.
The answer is {"value": 10, "unit": "mmHg"}
